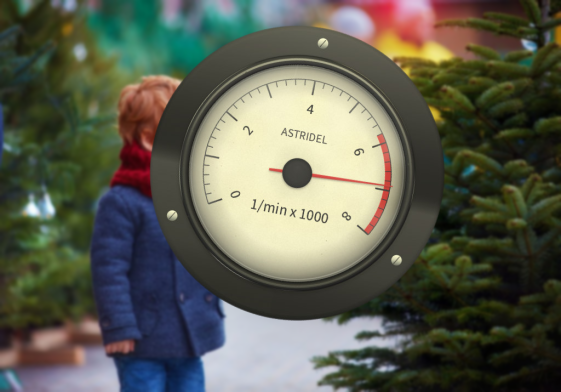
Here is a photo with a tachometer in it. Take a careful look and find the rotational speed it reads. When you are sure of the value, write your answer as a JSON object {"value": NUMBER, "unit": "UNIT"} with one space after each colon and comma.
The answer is {"value": 6900, "unit": "rpm"}
